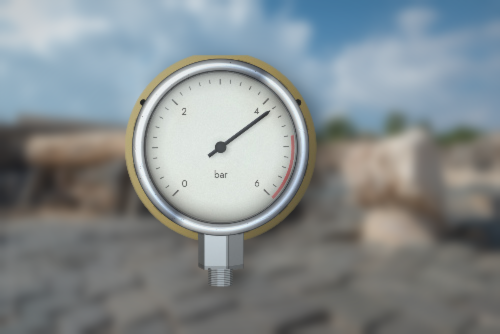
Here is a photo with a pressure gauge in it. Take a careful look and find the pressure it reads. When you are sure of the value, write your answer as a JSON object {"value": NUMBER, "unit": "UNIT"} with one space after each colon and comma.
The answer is {"value": 4.2, "unit": "bar"}
